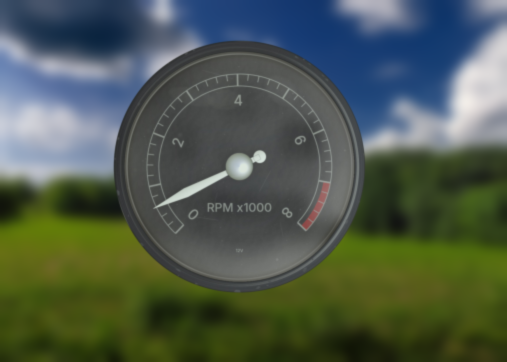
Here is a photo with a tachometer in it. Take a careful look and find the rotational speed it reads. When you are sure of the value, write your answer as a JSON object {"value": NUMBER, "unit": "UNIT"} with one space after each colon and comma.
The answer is {"value": 600, "unit": "rpm"}
